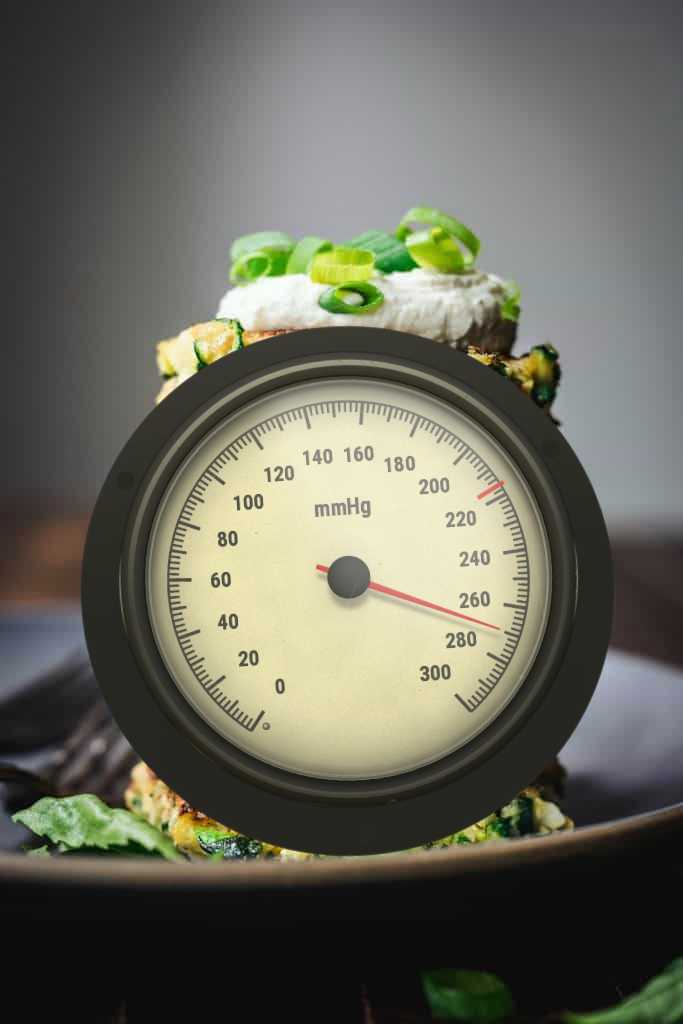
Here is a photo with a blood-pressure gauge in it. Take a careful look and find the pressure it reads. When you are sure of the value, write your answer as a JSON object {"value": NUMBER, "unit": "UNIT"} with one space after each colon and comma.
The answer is {"value": 270, "unit": "mmHg"}
